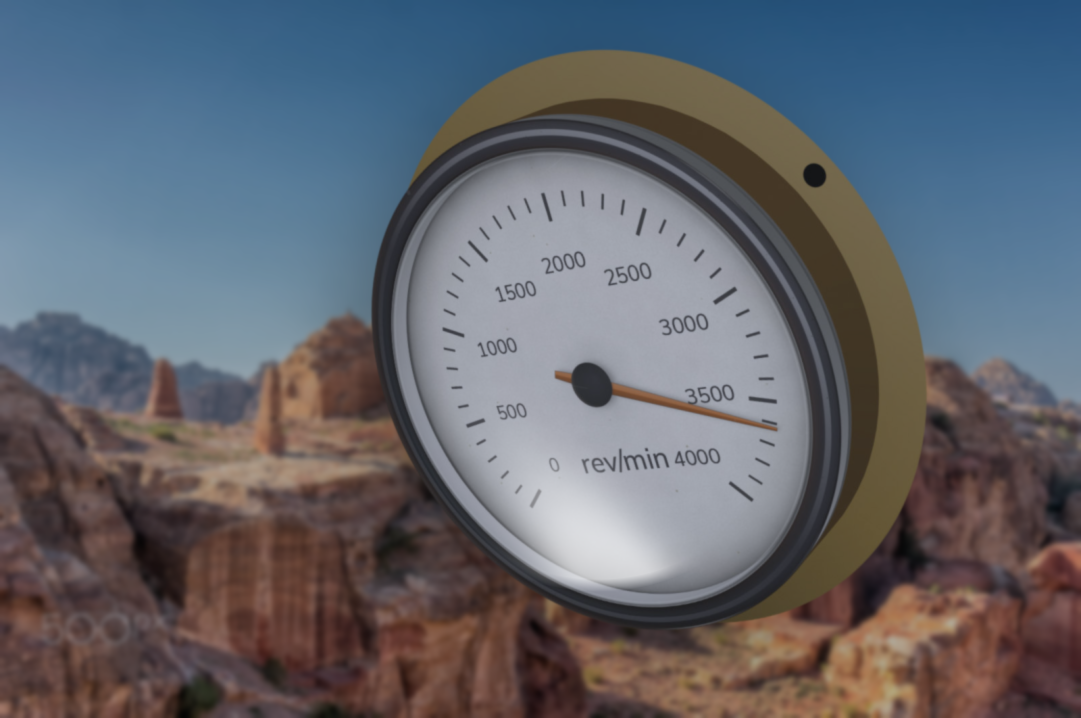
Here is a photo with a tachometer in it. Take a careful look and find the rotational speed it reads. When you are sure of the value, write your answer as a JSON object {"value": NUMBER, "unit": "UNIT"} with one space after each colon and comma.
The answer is {"value": 3600, "unit": "rpm"}
